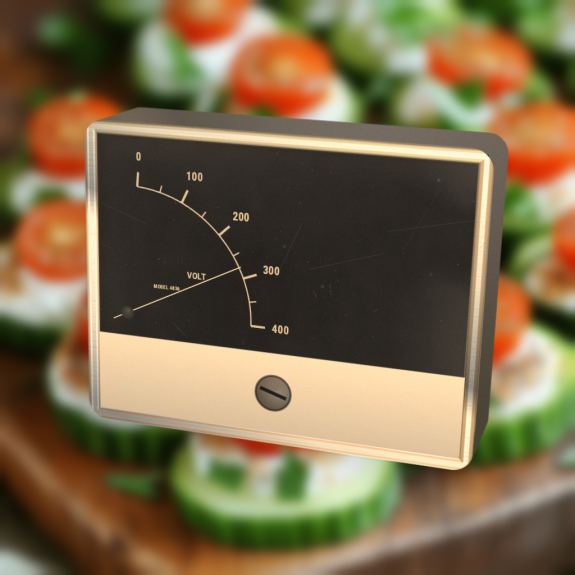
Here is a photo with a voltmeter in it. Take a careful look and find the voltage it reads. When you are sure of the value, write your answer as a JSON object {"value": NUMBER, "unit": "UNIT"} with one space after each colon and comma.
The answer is {"value": 275, "unit": "V"}
